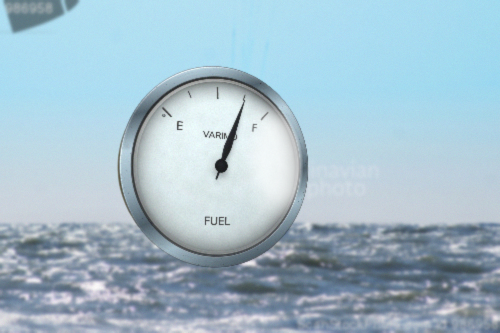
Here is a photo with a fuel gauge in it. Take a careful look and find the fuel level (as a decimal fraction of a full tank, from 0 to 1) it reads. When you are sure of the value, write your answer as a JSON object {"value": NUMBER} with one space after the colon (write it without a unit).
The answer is {"value": 0.75}
